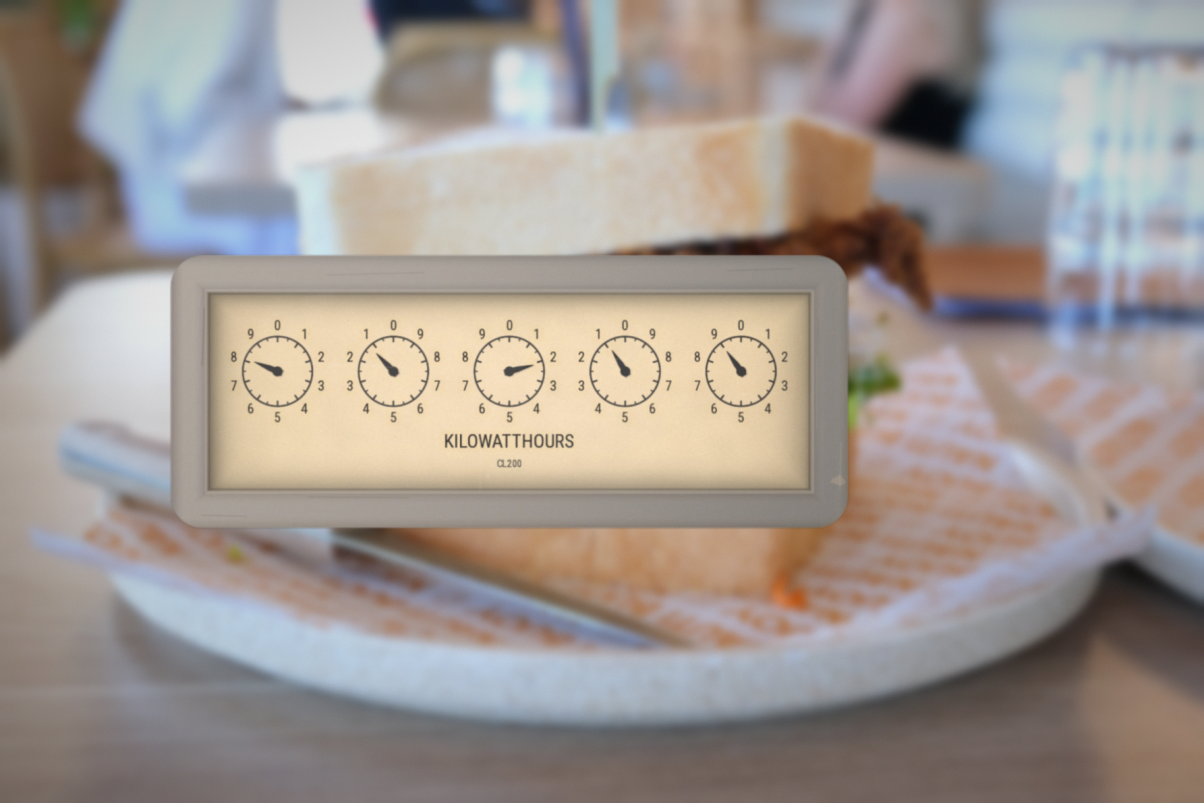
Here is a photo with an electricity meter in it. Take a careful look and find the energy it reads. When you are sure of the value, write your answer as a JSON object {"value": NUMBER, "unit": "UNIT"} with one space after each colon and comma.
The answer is {"value": 81209, "unit": "kWh"}
